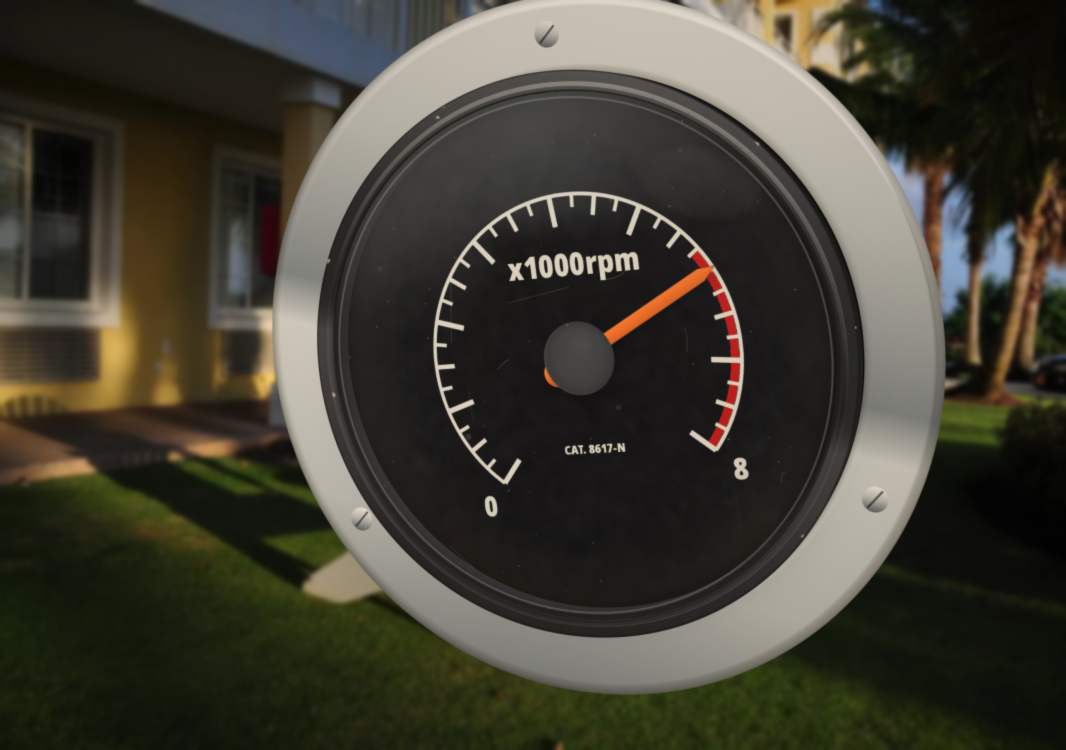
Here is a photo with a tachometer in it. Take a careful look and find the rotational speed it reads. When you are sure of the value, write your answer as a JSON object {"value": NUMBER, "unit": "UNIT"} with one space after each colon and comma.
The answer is {"value": 6000, "unit": "rpm"}
